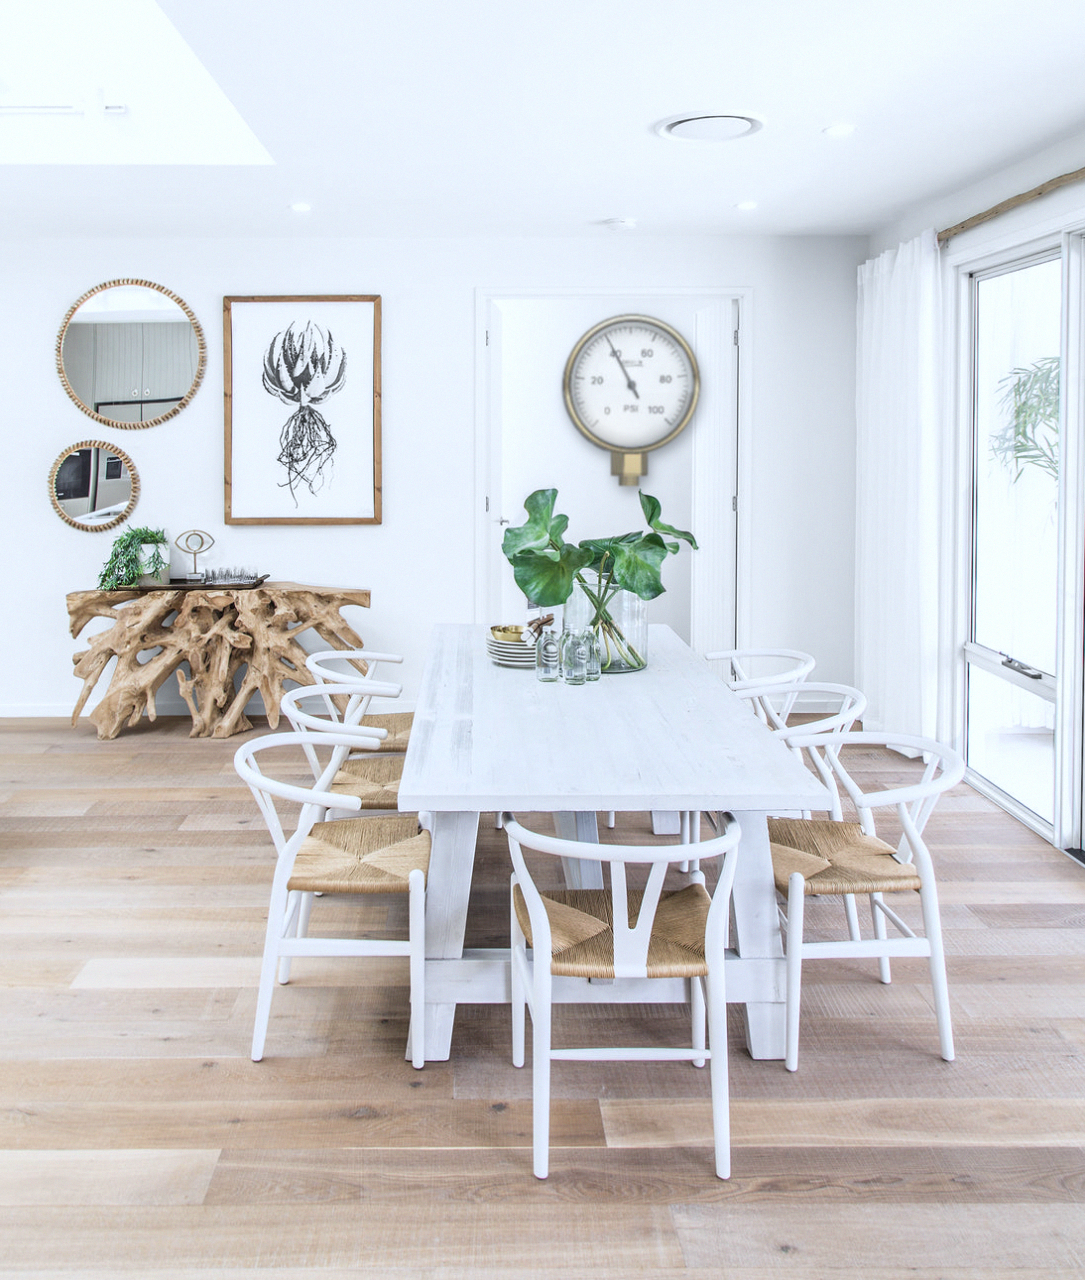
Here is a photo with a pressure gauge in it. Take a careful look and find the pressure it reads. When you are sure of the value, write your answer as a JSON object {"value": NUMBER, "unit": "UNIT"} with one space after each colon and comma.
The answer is {"value": 40, "unit": "psi"}
